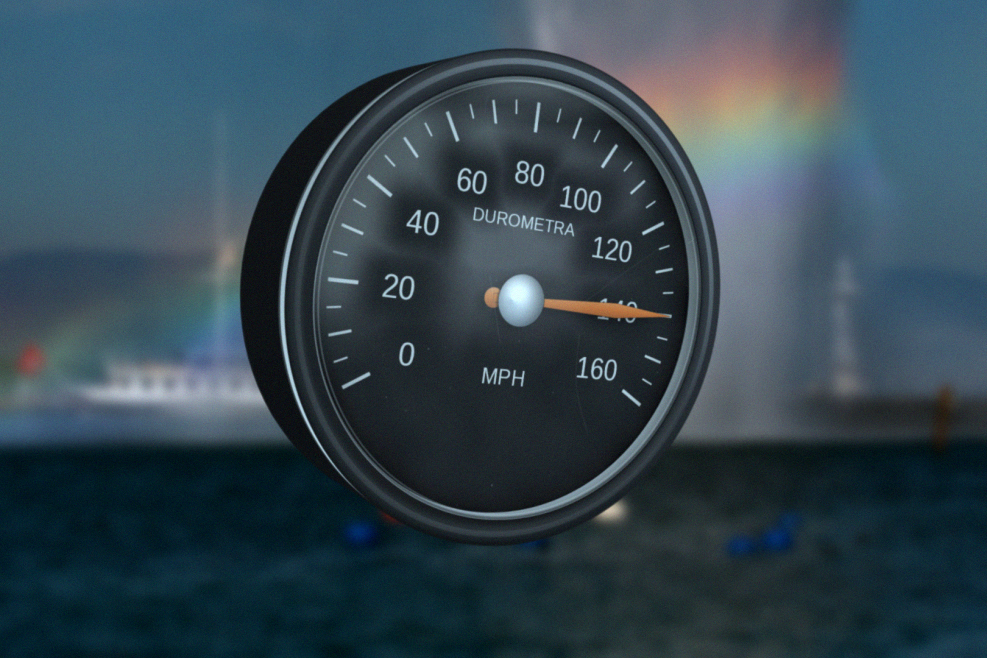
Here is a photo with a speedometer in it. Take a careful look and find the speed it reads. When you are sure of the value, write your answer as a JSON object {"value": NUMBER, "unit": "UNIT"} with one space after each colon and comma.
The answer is {"value": 140, "unit": "mph"}
